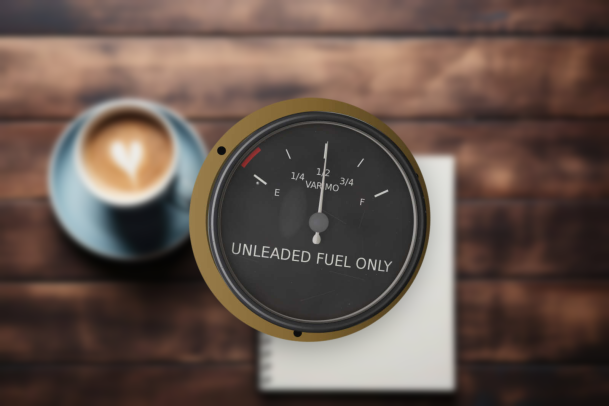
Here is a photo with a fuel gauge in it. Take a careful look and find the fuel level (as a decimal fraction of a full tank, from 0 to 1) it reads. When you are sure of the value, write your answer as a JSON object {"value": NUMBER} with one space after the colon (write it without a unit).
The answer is {"value": 0.5}
